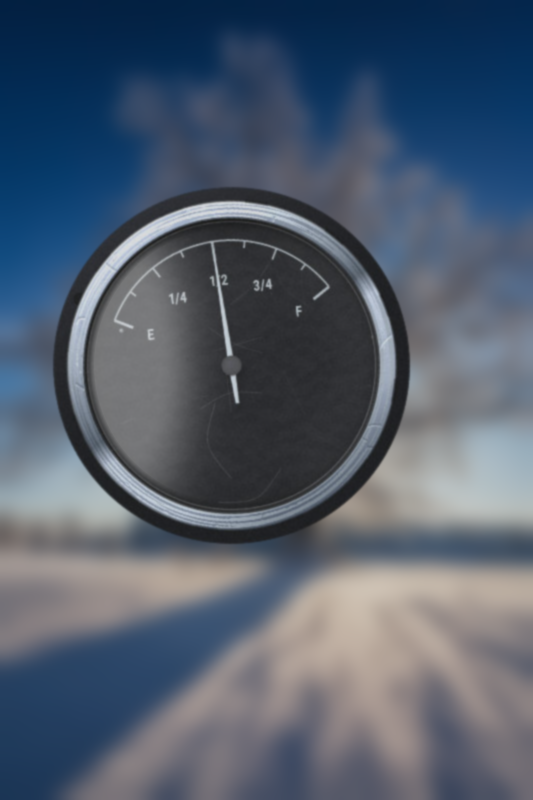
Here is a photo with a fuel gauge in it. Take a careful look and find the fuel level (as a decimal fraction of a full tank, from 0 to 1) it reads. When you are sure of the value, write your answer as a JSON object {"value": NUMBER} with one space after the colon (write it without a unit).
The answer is {"value": 0.5}
